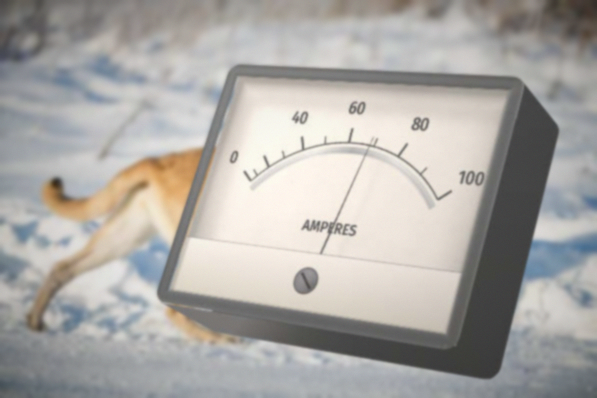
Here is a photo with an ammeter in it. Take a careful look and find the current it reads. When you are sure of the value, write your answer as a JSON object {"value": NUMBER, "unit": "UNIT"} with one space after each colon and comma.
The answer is {"value": 70, "unit": "A"}
